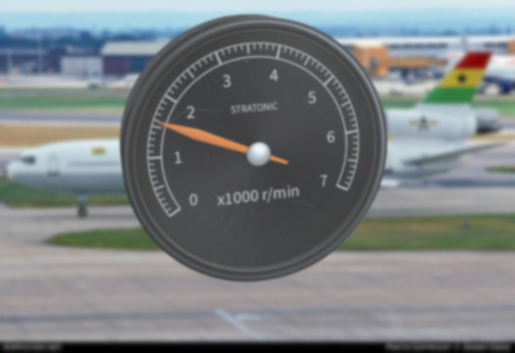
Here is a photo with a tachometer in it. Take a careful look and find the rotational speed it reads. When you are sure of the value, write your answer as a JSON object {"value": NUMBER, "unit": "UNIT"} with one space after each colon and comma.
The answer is {"value": 1600, "unit": "rpm"}
